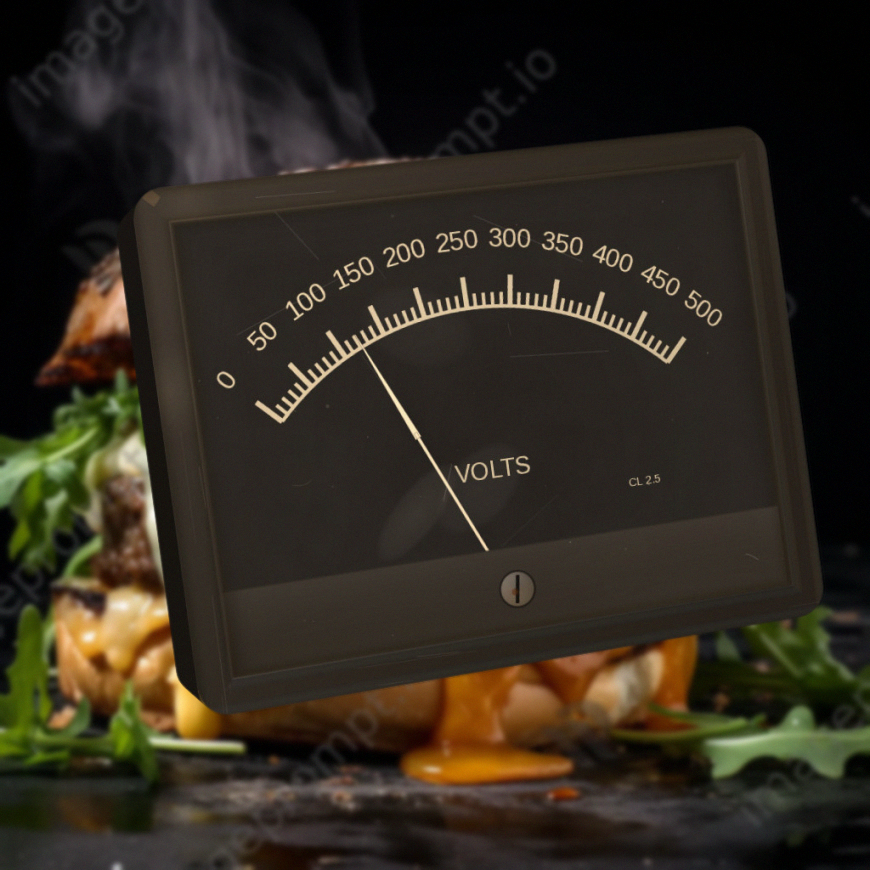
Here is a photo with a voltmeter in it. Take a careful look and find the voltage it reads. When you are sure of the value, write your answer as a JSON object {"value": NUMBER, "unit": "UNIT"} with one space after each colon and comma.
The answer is {"value": 120, "unit": "V"}
